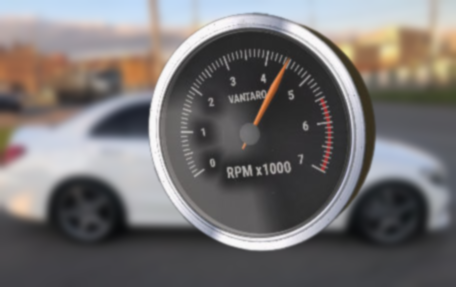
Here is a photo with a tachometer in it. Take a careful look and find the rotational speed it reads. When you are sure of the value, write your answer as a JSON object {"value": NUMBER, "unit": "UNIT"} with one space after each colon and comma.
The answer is {"value": 4500, "unit": "rpm"}
